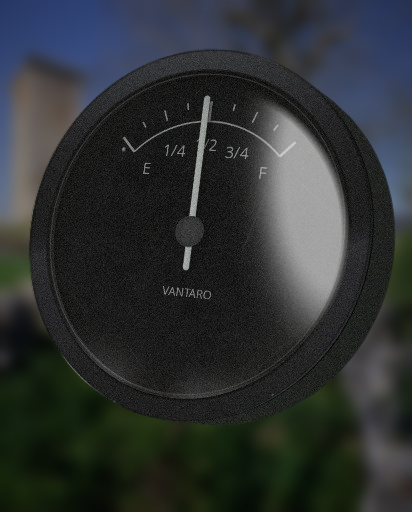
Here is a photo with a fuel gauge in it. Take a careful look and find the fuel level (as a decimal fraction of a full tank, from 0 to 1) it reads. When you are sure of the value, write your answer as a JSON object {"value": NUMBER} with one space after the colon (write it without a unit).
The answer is {"value": 0.5}
